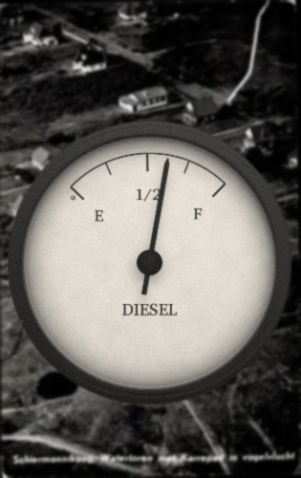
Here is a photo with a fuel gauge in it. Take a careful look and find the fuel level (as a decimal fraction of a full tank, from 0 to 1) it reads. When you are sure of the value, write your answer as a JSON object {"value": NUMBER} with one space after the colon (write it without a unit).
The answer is {"value": 0.625}
